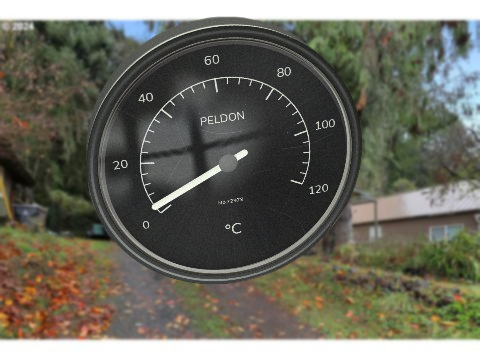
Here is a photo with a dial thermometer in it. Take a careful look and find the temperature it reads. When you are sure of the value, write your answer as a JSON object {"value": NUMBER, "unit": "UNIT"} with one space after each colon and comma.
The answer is {"value": 4, "unit": "°C"}
